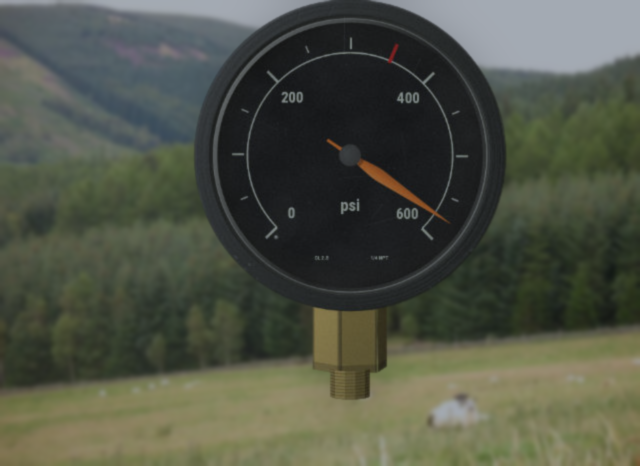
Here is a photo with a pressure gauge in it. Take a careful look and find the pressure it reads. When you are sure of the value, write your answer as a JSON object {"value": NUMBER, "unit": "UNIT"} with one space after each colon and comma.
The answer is {"value": 575, "unit": "psi"}
